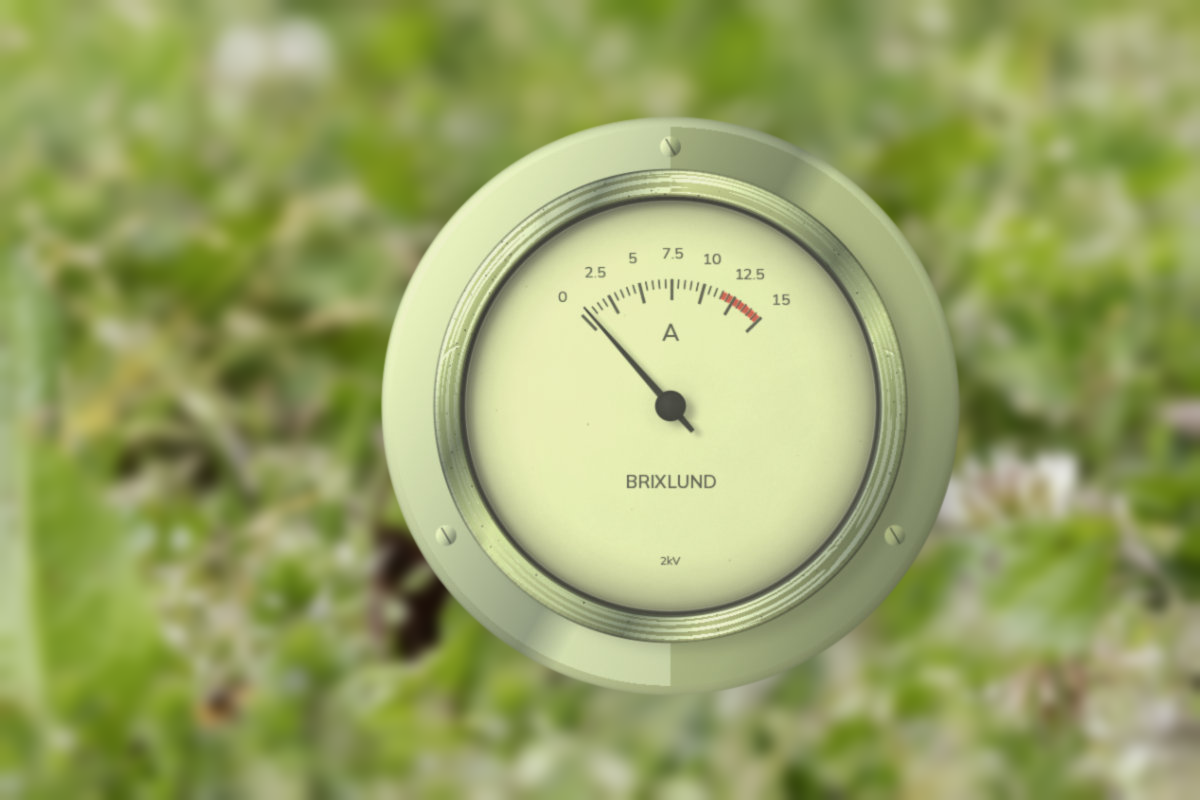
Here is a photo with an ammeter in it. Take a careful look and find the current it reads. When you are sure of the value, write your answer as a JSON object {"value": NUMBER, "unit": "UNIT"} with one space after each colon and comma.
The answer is {"value": 0.5, "unit": "A"}
